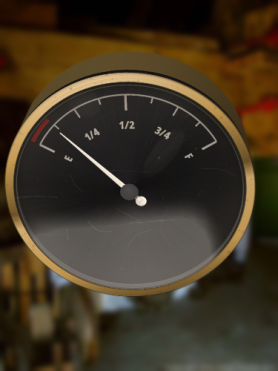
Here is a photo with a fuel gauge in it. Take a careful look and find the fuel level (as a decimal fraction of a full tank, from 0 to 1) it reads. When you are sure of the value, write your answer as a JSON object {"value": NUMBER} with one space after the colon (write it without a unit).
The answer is {"value": 0.125}
